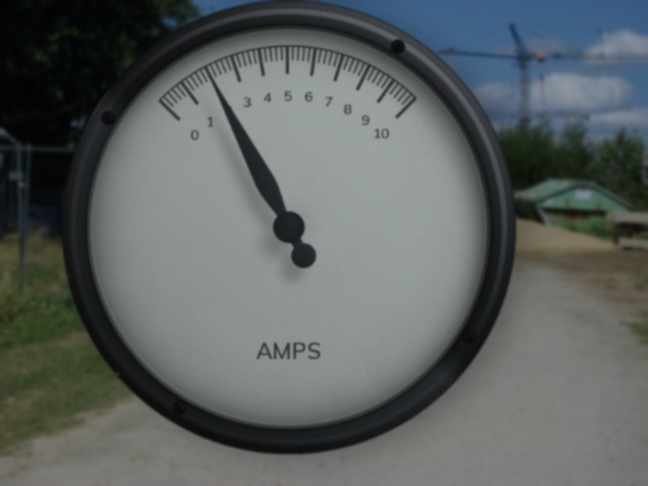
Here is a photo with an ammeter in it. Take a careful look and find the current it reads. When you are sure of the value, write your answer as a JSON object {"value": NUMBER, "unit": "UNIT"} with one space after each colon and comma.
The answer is {"value": 2, "unit": "A"}
